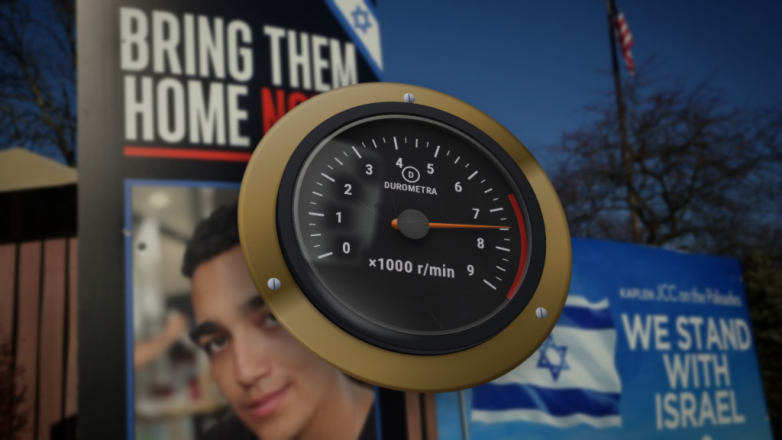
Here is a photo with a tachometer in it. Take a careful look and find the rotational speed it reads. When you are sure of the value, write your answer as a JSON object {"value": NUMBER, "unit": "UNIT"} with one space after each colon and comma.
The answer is {"value": 7500, "unit": "rpm"}
